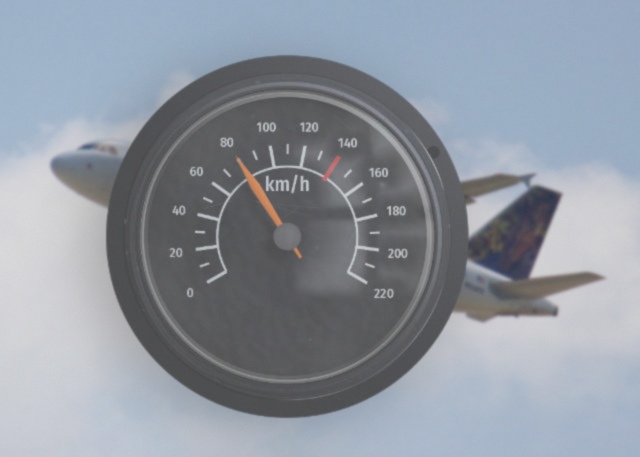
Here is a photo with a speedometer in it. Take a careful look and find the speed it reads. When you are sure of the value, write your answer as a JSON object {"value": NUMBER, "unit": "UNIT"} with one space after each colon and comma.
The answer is {"value": 80, "unit": "km/h"}
